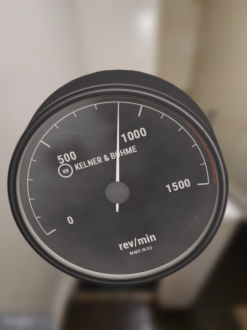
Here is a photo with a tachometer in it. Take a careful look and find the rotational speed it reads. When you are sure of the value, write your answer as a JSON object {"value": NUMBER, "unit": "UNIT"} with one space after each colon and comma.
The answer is {"value": 900, "unit": "rpm"}
